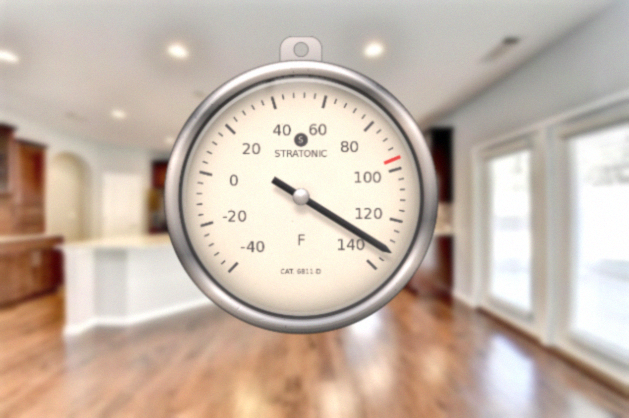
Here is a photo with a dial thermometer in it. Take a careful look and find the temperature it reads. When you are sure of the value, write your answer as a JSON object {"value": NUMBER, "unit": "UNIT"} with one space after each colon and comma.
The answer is {"value": 132, "unit": "°F"}
